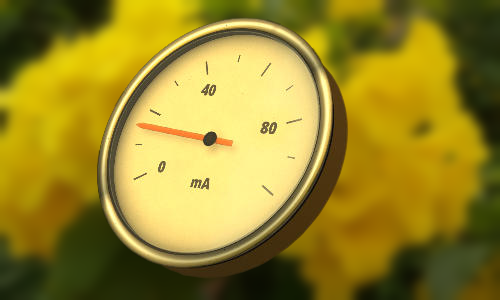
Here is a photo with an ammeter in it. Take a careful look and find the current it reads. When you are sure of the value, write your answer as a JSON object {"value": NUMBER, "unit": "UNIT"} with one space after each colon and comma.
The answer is {"value": 15, "unit": "mA"}
